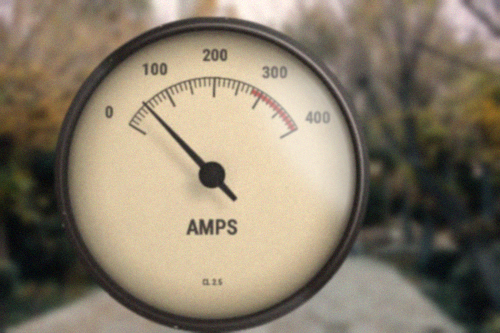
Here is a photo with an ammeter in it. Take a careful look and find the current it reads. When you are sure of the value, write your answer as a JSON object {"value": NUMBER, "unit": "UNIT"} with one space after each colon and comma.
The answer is {"value": 50, "unit": "A"}
